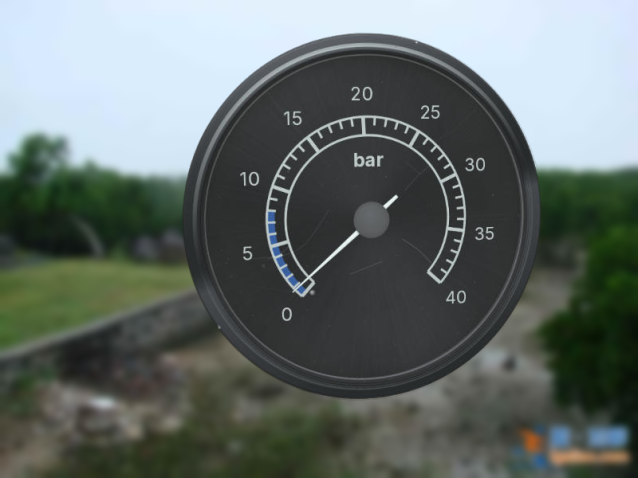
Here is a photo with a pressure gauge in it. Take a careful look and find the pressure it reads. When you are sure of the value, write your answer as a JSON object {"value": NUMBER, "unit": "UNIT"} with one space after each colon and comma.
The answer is {"value": 1, "unit": "bar"}
